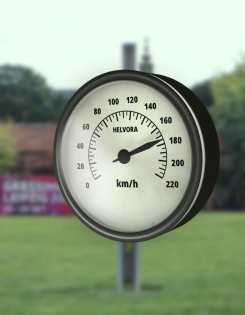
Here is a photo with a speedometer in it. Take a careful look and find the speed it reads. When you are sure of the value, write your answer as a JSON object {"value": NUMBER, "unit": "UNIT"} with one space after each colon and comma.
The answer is {"value": 175, "unit": "km/h"}
